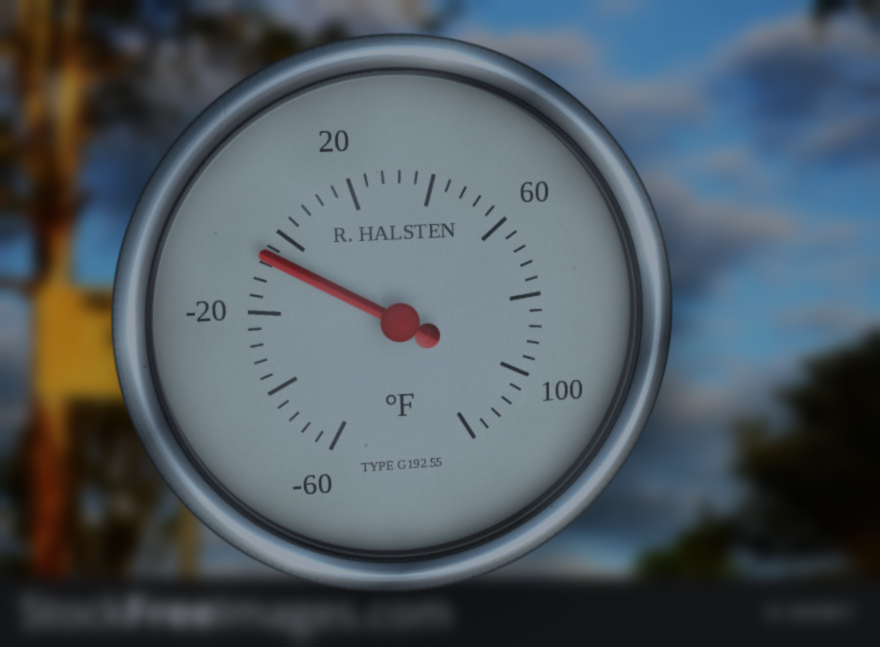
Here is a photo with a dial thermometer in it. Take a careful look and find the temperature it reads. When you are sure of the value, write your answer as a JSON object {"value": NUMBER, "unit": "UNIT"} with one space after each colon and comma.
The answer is {"value": -6, "unit": "°F"}
